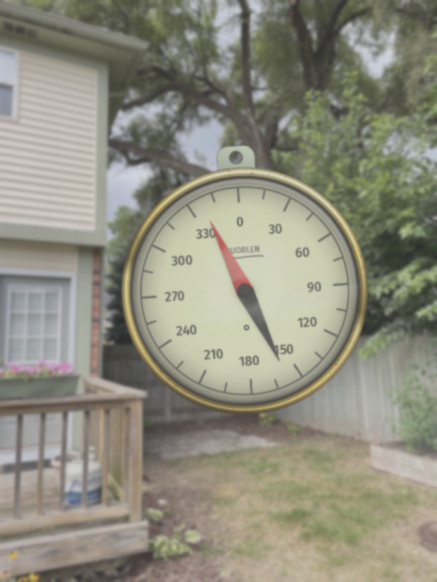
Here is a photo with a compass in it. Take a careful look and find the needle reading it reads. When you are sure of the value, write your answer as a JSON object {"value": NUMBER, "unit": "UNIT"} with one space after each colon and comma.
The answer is {"value": 337.5, "unit": "°"}
